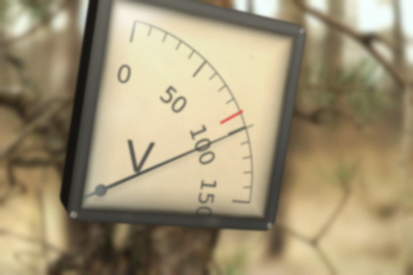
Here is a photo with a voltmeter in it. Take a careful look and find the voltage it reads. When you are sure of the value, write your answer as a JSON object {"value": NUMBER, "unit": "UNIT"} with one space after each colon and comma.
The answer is {"value": 100, "unit": "V"}
